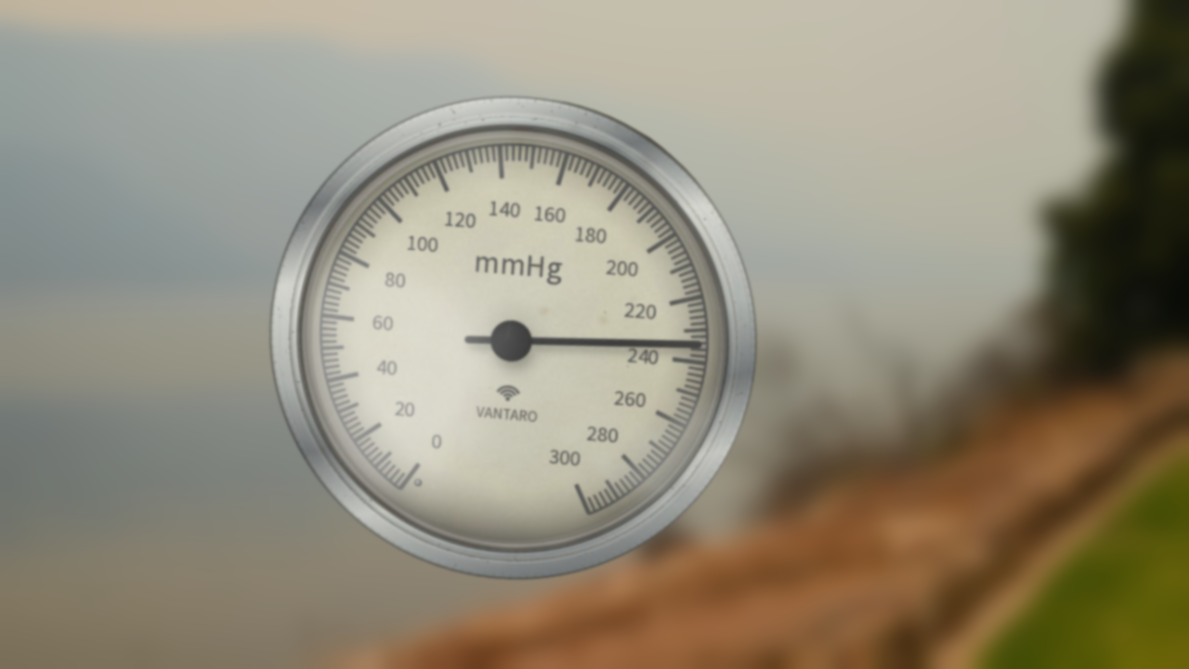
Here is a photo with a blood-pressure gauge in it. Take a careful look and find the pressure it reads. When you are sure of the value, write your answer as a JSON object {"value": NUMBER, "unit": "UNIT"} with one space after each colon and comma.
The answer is {"value": 234, "unit": "mmHg"}
